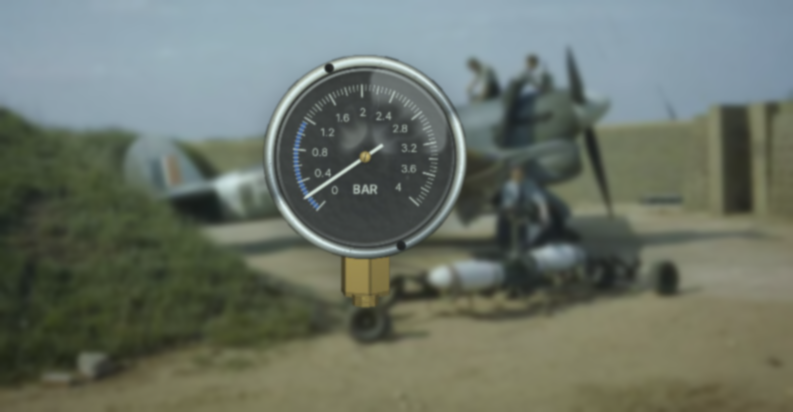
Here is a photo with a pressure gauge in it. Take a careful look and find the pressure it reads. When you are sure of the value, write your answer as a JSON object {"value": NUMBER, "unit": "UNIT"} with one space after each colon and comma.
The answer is {"value": 0.2, "unit": "bar"}
